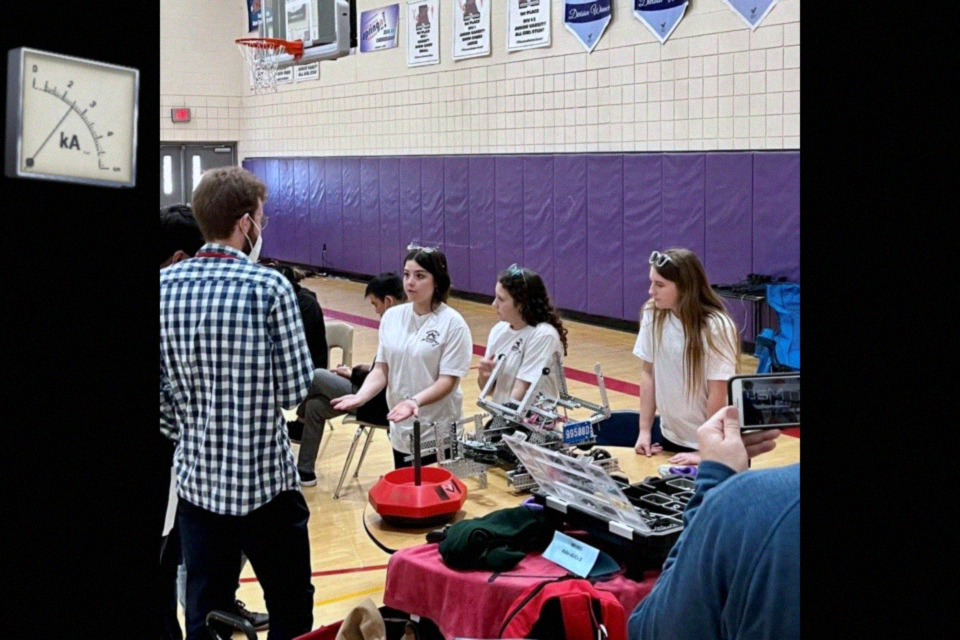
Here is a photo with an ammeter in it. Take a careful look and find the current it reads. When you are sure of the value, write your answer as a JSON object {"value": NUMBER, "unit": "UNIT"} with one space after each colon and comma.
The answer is {"value": 2.5, "unit": "kA"}
